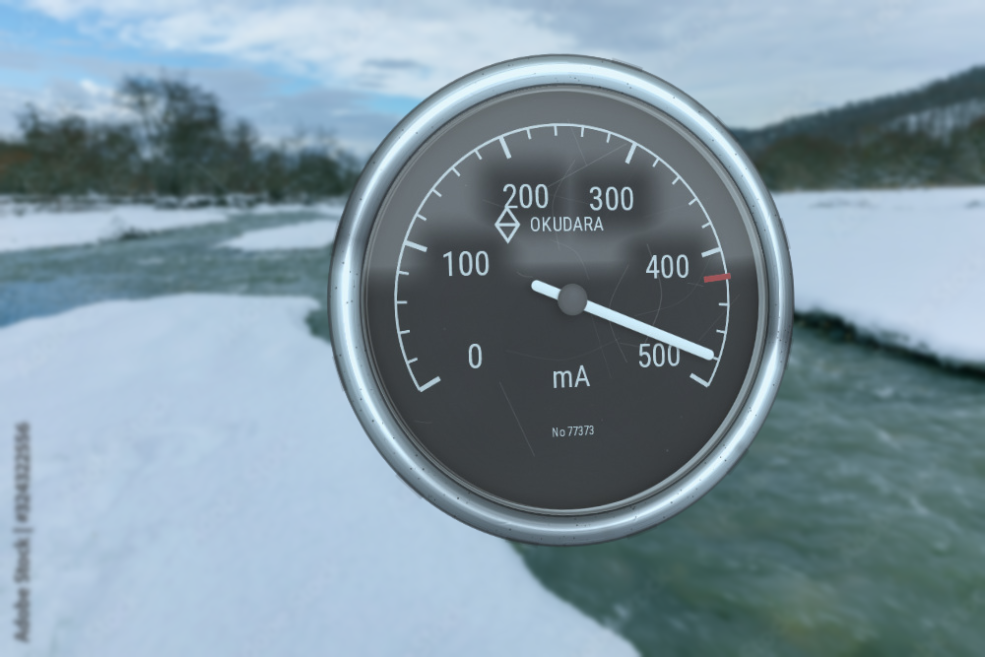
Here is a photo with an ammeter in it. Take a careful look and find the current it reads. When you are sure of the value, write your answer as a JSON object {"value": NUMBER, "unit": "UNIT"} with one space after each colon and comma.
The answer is {"value": 480, "unit": "mA"}
